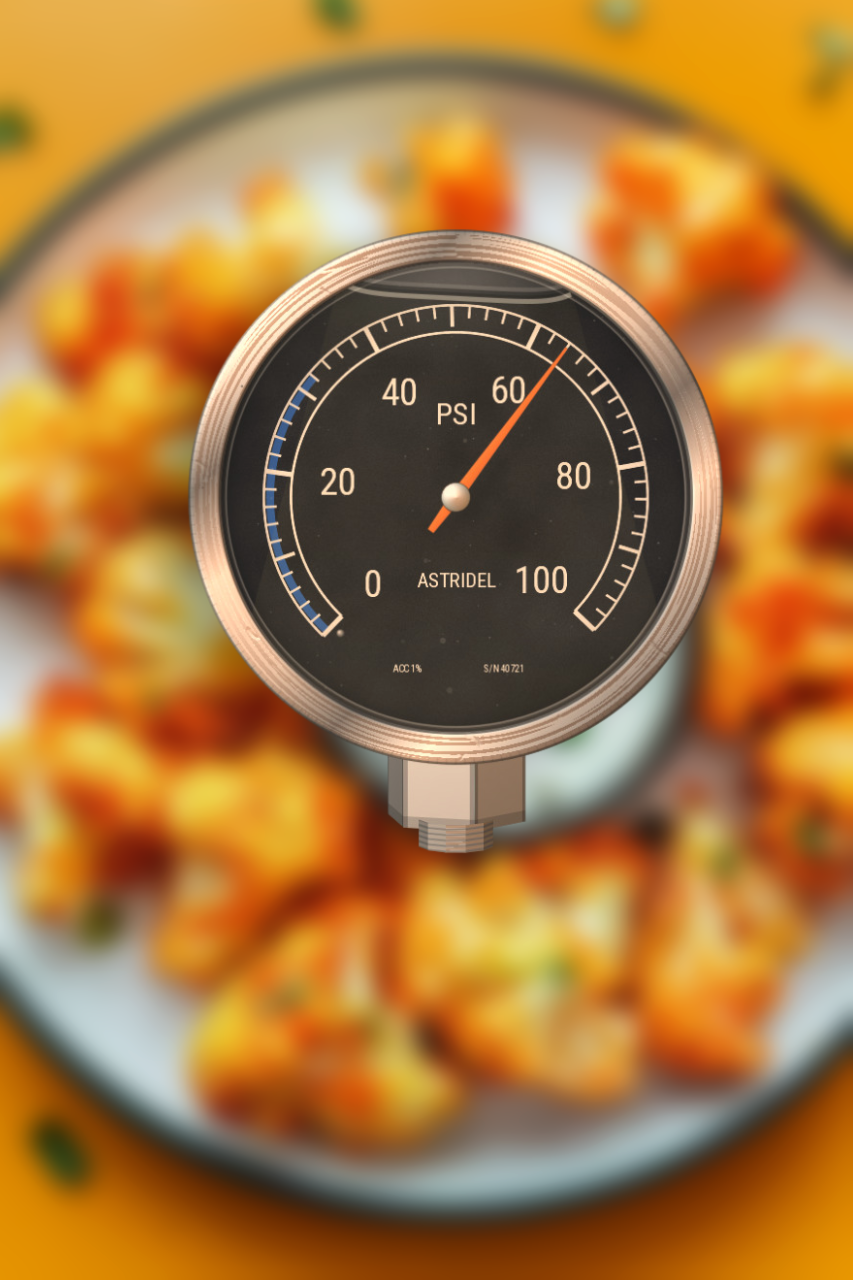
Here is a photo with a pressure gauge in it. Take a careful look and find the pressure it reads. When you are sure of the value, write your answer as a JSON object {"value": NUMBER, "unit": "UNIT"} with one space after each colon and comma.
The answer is {"value": 64, "unit": "psi"}
